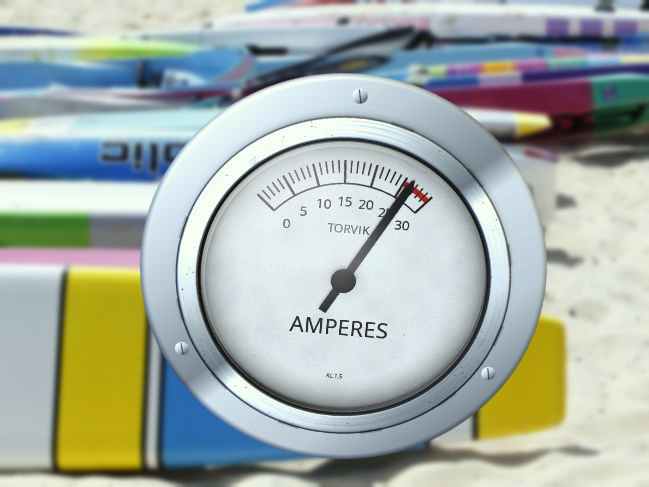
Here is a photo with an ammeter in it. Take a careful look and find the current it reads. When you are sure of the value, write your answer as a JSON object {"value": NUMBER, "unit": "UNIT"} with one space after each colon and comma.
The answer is {"value": 26, "unit": "A"}
